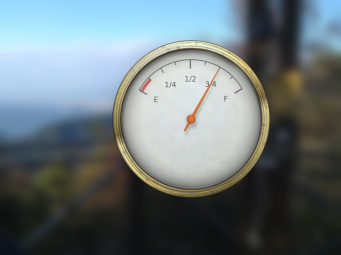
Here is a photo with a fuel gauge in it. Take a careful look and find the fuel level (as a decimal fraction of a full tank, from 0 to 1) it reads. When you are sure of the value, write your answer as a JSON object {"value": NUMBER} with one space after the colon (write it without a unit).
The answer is {"value": 0.75}
